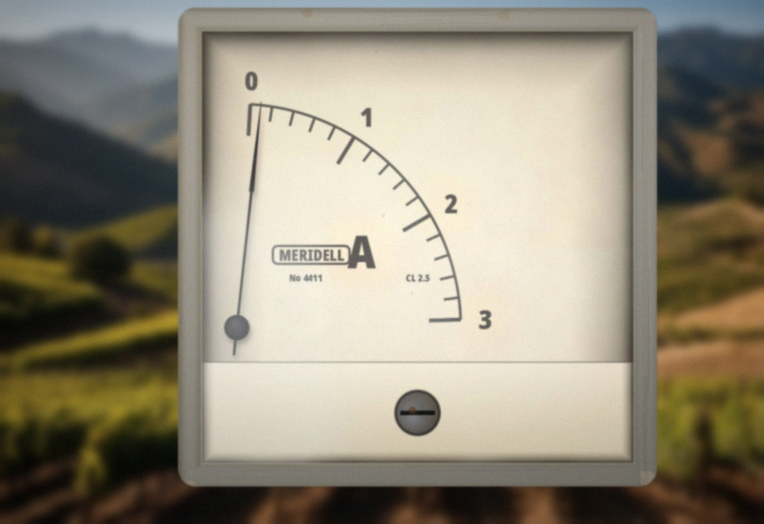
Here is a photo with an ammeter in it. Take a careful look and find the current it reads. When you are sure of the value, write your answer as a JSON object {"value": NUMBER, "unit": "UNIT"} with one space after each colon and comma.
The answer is {"value": 0.1, "unit": "A"}
